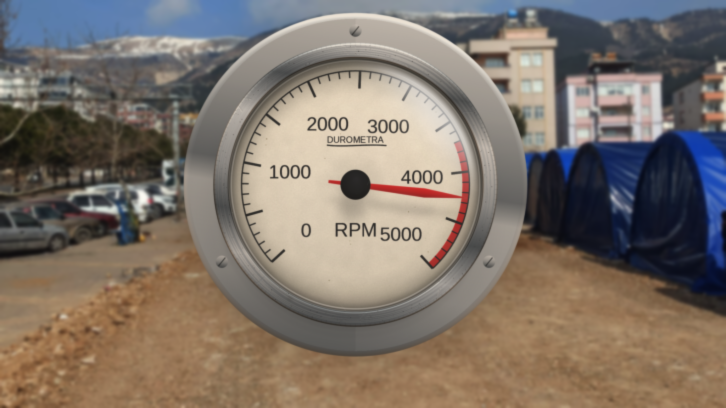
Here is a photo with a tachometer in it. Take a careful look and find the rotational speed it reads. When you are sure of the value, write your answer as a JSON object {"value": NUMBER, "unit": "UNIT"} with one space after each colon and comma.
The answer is {"value": 4250, "unit": "rpm"}
